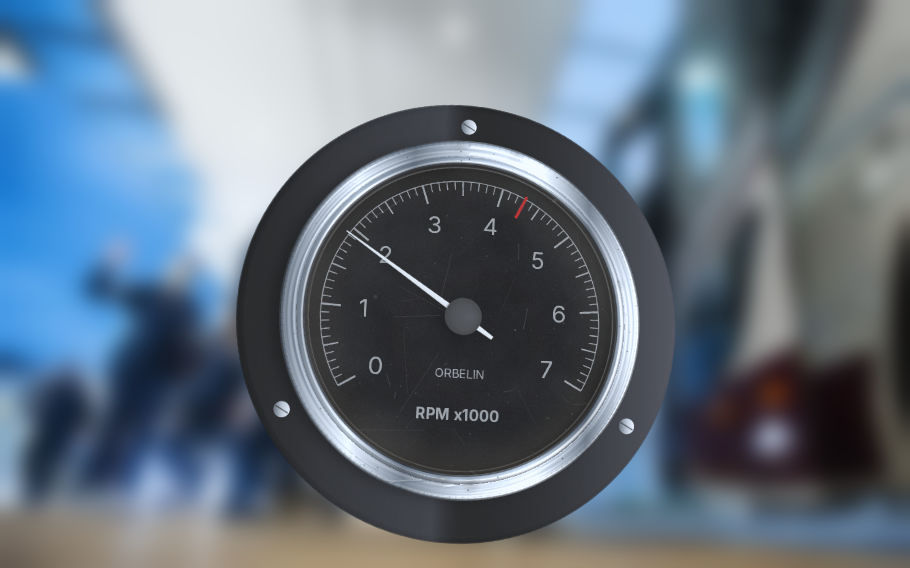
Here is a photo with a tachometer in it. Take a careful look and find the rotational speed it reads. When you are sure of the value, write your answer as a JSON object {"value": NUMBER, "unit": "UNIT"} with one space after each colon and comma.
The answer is {"value": 1900, "unit": "rpm"}
